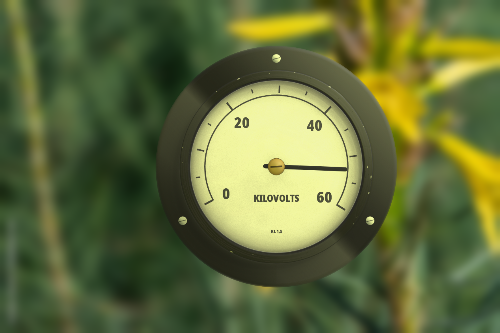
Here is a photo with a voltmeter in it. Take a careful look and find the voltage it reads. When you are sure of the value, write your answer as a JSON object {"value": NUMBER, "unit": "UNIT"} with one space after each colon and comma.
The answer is {"value": 52.5, "unit": "kV"}
